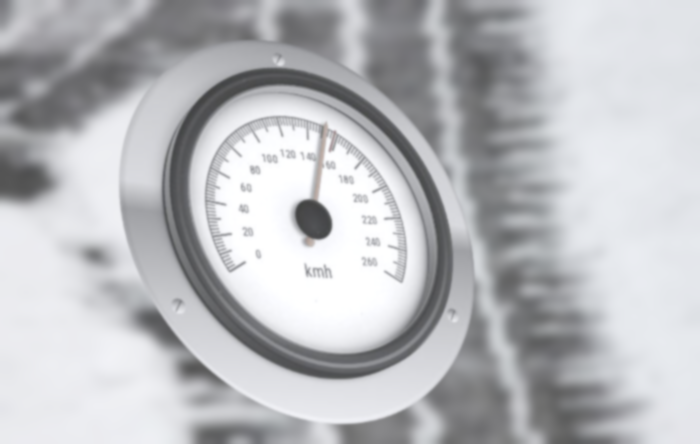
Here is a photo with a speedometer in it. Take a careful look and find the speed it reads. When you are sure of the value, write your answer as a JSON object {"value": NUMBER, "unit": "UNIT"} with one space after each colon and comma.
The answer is {"value": 150, "unit": "km/h"}
